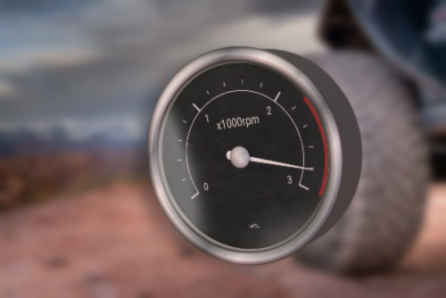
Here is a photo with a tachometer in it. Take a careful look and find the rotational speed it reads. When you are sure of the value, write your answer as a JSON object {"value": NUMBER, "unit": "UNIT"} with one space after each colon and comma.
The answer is {"value": 2800, "unit": "rpm"}
